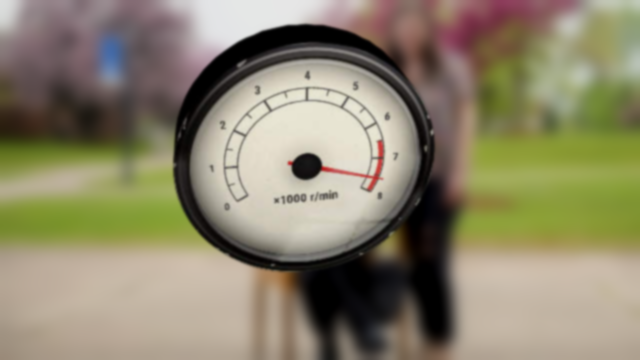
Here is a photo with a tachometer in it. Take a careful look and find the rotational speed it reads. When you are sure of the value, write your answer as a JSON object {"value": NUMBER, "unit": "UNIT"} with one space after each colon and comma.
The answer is {"value": 7500, "unit": "rpm"}
